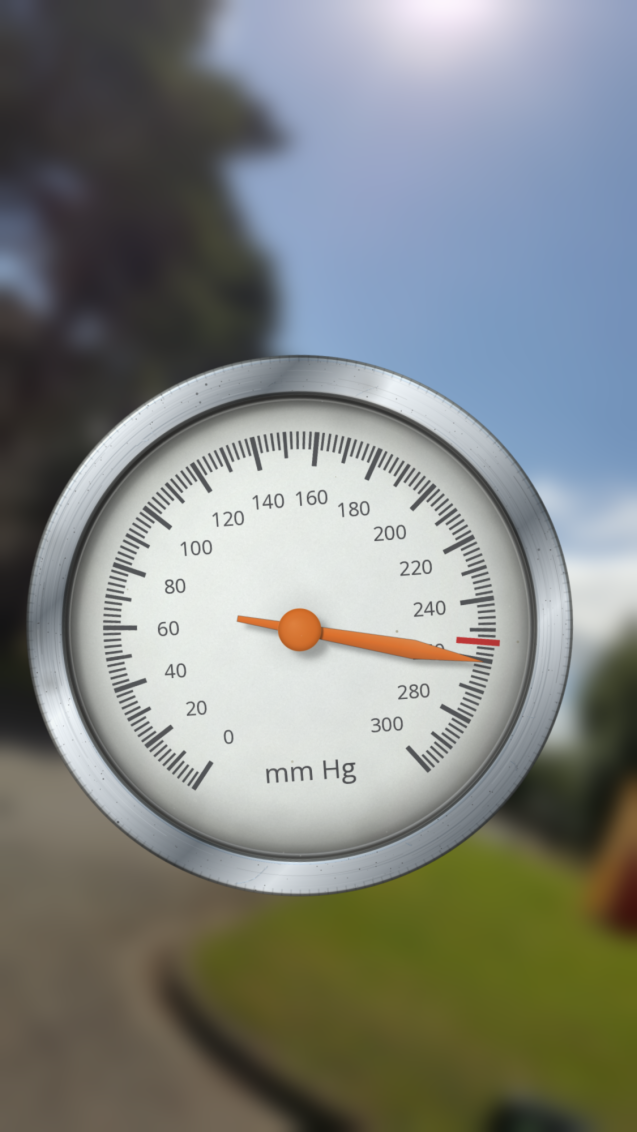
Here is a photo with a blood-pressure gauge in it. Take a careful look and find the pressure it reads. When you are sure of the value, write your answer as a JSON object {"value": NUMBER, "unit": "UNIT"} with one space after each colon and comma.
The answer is {"value": 260, "unit": "mmHg"}
